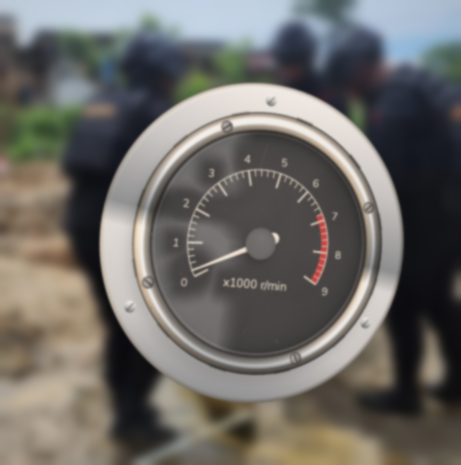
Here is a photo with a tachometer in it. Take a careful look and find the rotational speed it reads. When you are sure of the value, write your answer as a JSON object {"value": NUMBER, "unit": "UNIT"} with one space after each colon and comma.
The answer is {"value": 200, "unit": "rpm"}
